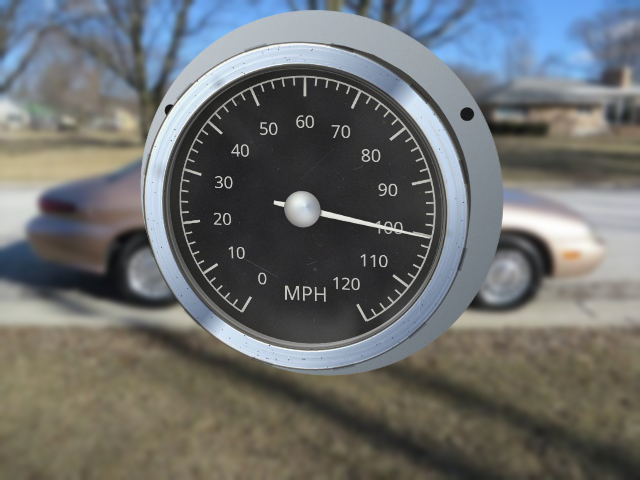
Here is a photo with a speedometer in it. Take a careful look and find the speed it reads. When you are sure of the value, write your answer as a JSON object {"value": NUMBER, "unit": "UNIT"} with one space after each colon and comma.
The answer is {"value": 100, "unit": "mph"}
